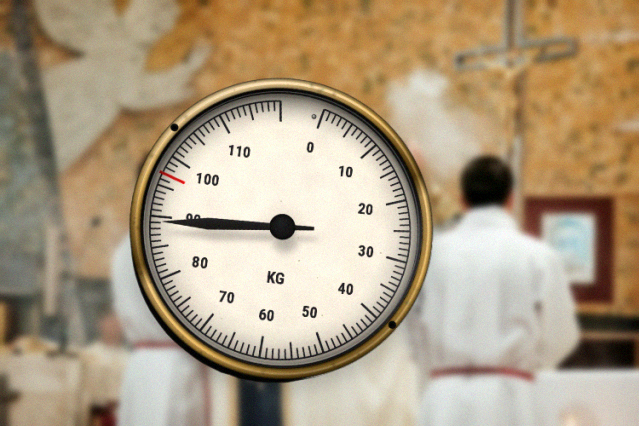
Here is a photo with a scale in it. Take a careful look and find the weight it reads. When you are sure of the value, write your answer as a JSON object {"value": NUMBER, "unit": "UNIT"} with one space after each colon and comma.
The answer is {"value": 89, "unit": "kg"}
